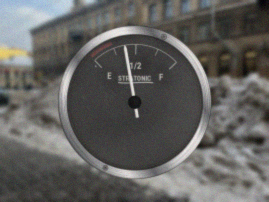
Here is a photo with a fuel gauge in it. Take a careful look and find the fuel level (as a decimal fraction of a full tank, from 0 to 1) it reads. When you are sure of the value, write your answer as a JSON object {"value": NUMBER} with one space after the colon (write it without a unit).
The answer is {"value": 0.375}
